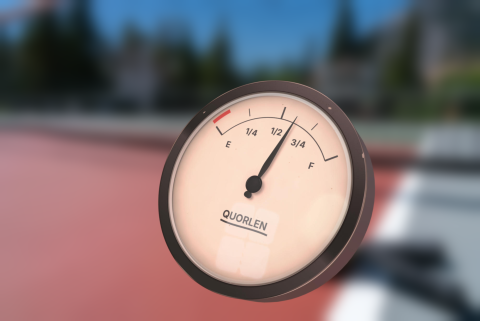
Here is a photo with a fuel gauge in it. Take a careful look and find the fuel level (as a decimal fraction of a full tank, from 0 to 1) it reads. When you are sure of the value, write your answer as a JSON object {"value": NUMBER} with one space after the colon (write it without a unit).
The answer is {"value": 0.625}
